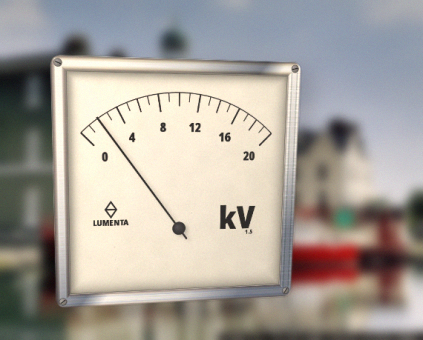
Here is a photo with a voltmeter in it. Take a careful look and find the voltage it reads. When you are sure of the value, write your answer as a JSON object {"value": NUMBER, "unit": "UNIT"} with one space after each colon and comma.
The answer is {"value": 2, "unit": "kV"}
